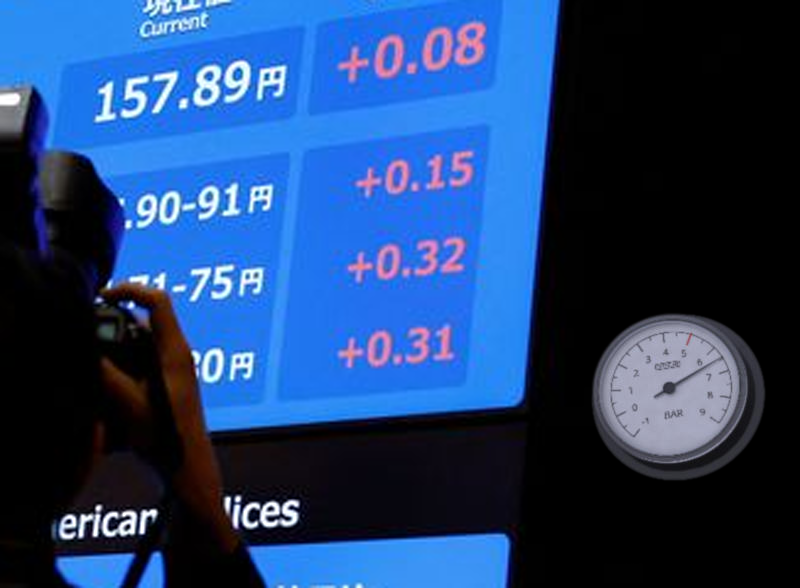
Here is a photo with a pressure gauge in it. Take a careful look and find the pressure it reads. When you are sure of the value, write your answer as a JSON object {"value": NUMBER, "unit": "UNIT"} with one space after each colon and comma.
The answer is {"value": 6.5, "unit": "bar"}
